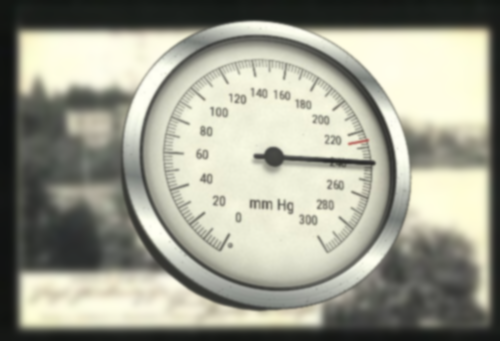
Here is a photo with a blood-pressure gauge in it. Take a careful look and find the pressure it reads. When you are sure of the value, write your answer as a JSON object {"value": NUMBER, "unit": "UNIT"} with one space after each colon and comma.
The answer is {"value": 240, "unit": "mmHg"}
